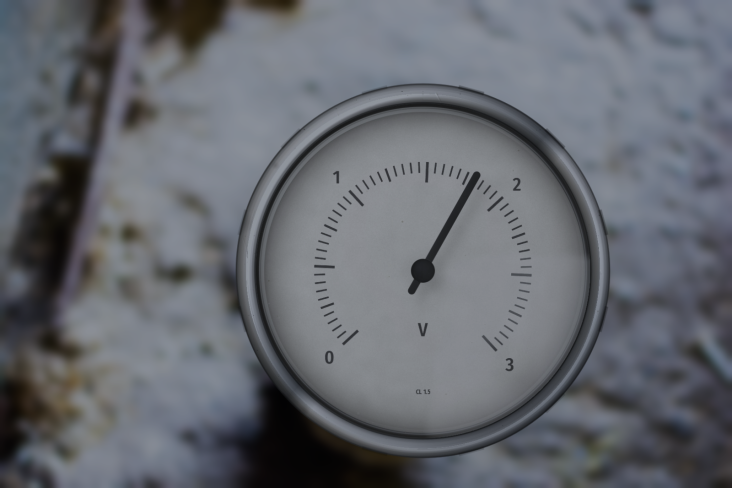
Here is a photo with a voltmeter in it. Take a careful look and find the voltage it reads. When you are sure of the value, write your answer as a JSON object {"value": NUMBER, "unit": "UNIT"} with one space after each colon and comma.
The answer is {"value": 1.8, "unit": "V"}
